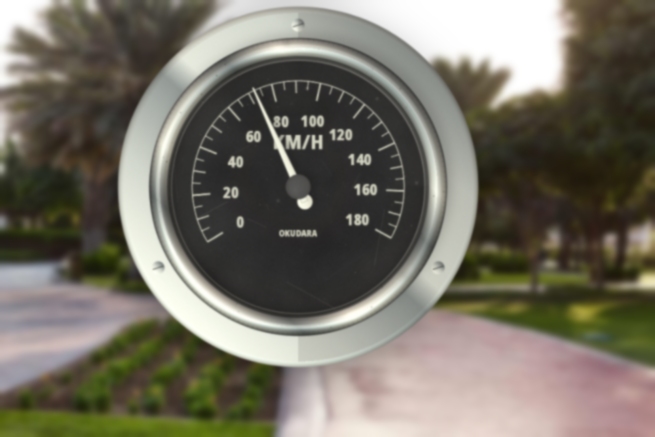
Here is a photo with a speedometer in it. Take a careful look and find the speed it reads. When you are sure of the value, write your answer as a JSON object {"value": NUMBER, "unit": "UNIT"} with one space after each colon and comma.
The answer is {"value": 72.5, "unit": "km/h"}
